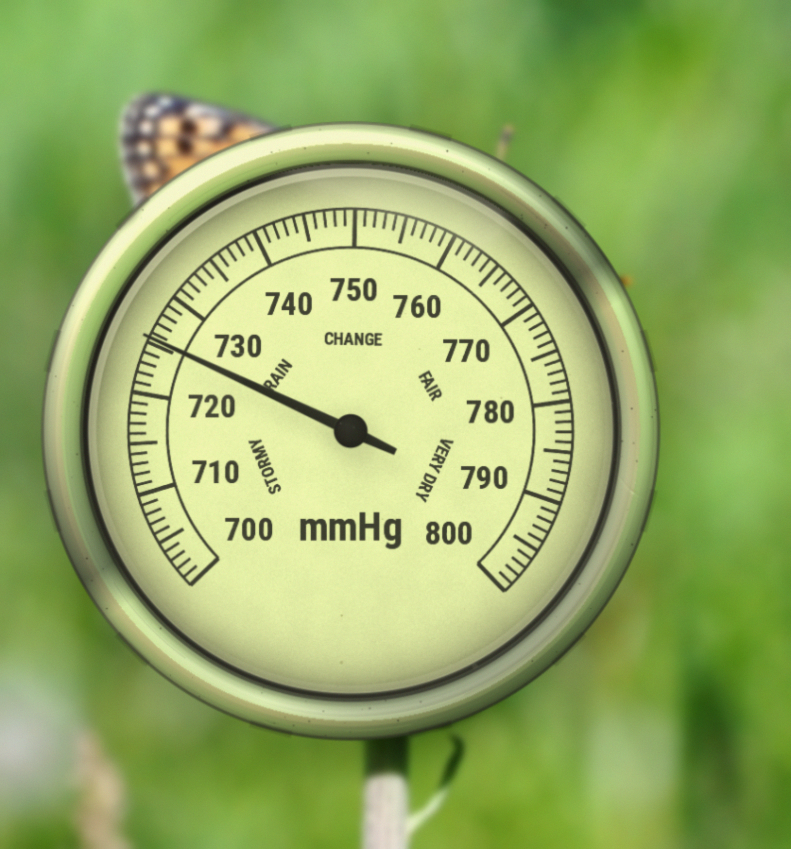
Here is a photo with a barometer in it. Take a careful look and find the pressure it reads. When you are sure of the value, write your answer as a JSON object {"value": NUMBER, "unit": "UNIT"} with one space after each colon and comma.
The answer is {"value": 725.5, "unit": "mmHg"}
